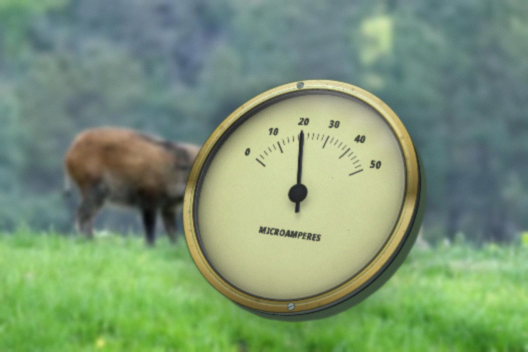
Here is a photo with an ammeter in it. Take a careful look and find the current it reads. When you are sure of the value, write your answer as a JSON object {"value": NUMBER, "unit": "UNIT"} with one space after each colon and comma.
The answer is {"value": 20, "unit": "µA"}
